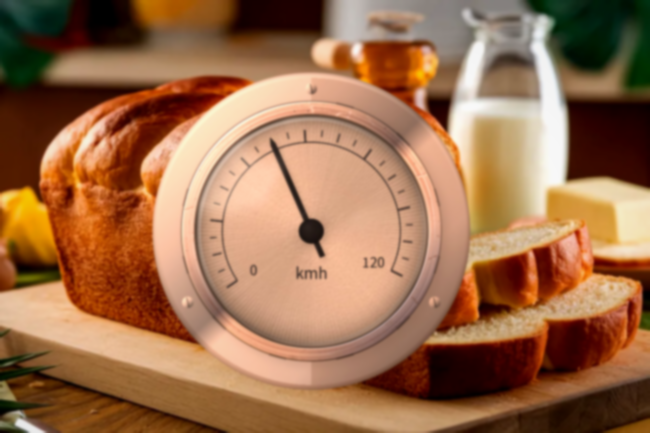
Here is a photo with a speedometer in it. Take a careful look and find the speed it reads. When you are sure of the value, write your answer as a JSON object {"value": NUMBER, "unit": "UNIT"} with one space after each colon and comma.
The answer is {"value": 50, "unit": "km/h"}
